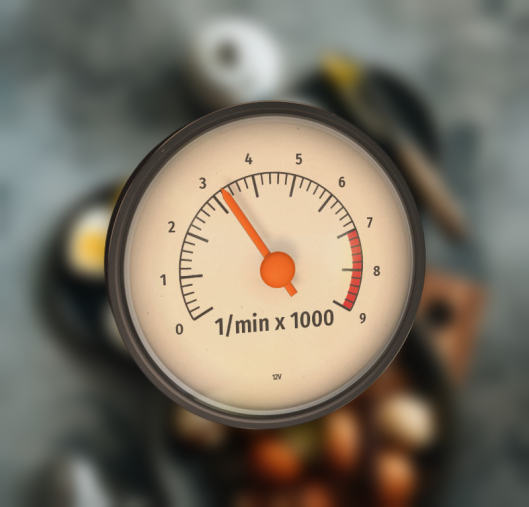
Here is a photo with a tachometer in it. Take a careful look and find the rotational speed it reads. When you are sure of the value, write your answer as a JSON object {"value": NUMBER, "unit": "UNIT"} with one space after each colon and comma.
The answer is {"value": 3200, "unit": "rpm"}
